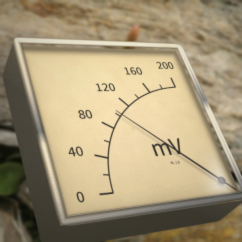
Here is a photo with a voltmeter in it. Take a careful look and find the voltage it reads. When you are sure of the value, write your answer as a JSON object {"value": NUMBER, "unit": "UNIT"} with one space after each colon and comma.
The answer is {"value": 100, "unit": "mV"}
